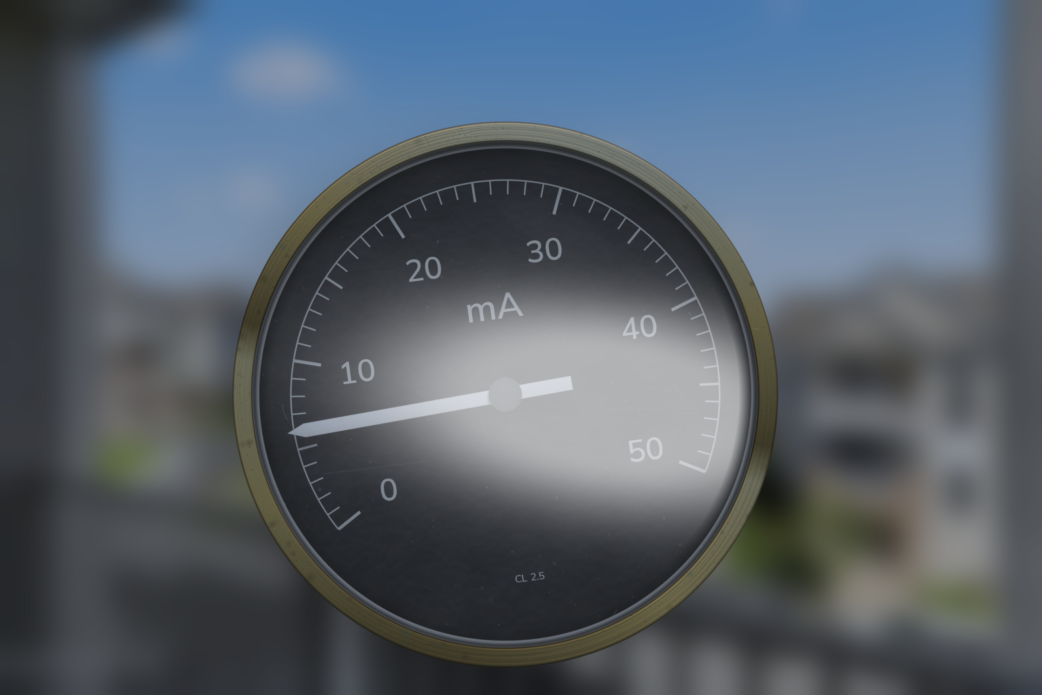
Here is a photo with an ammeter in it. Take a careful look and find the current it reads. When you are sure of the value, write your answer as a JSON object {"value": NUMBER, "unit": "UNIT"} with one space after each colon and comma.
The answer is {"value": 6, "unit": "mA"}
